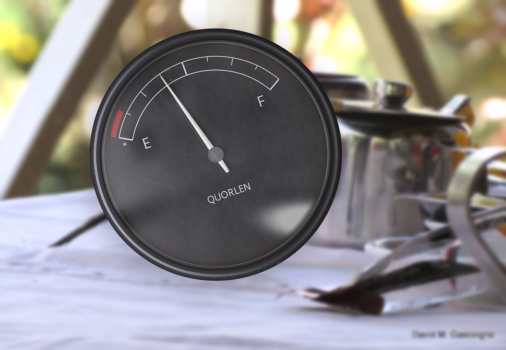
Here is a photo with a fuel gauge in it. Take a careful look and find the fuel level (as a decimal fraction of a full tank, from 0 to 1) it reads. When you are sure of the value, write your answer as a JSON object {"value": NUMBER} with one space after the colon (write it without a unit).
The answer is {"value": 0.375}
